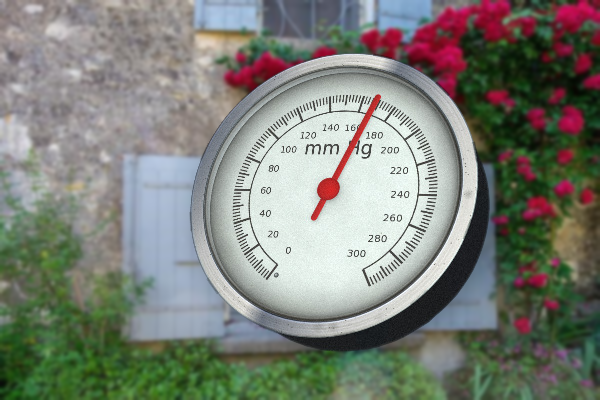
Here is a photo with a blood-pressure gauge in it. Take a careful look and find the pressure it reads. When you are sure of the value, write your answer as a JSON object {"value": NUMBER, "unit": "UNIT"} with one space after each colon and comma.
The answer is {"value": 170, "unit": "mmHg"}
